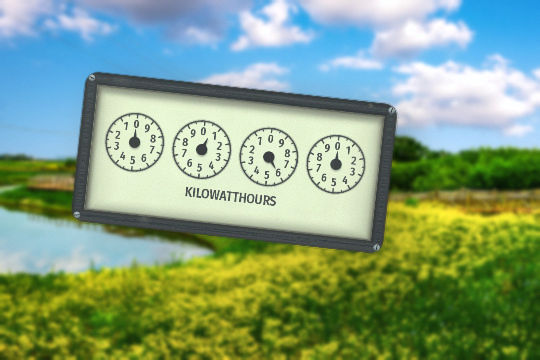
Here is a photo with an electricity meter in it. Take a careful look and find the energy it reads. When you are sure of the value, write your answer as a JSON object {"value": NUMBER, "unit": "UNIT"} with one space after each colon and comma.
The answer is {"value": 60, "unit": "kWh"}
